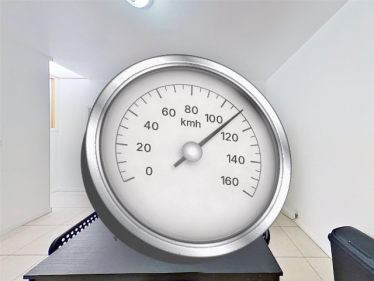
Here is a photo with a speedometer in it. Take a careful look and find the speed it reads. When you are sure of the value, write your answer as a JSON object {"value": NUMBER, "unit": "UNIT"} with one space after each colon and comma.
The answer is {"value": 110, "unit": "km/h"}
